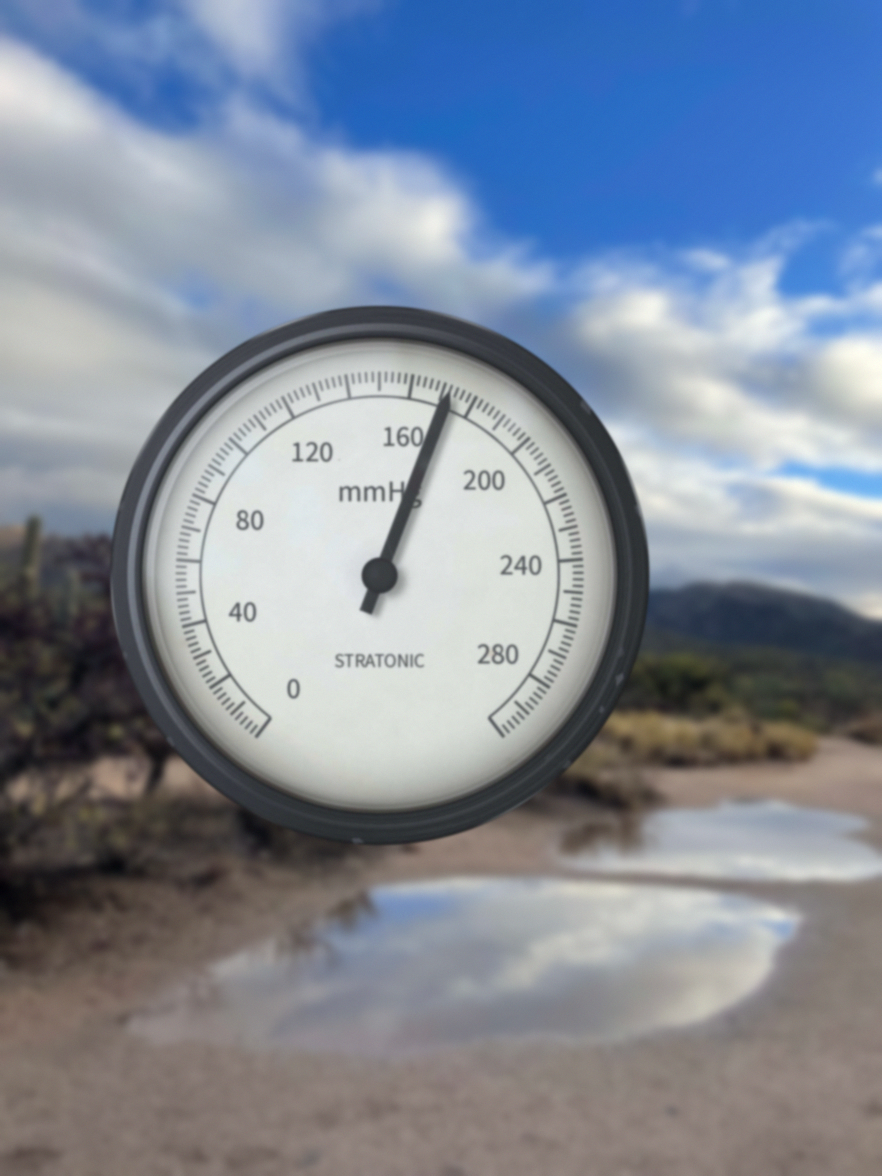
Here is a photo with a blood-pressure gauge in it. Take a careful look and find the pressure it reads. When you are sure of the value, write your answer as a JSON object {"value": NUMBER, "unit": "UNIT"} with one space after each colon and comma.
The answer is {"value": 172, "unit": "mmHg"}
